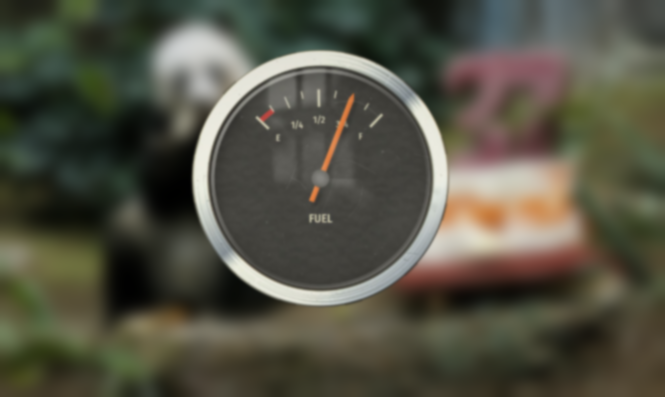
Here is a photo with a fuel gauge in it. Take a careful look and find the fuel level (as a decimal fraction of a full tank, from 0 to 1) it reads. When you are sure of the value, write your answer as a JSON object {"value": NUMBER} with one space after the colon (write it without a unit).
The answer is {"value": 0.75}
